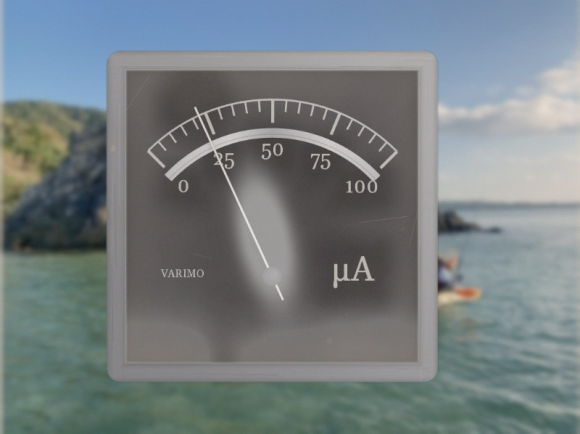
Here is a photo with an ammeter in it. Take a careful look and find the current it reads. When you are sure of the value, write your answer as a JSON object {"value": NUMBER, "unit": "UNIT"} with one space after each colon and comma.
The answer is {"value": 22.5, "unit": "µA"}
